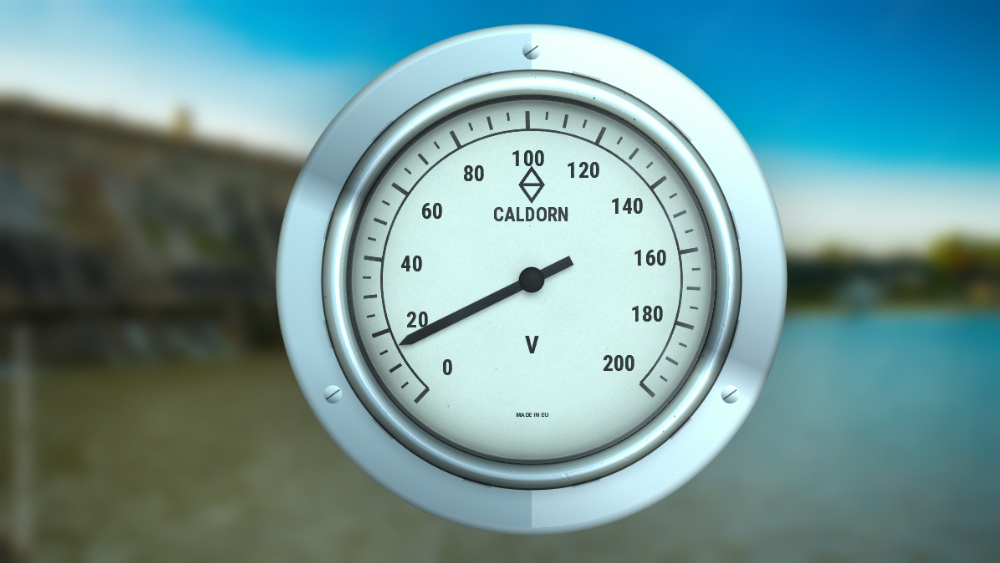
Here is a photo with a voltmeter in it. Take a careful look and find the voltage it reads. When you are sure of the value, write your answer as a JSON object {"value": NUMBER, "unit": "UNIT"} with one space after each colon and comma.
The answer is {"value": 15, "unit": "V"}
